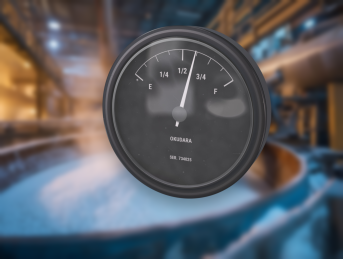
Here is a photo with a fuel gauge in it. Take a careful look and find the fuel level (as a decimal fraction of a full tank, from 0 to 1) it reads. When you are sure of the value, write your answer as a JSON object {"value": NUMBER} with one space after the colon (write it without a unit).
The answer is {"value": 0.625}
